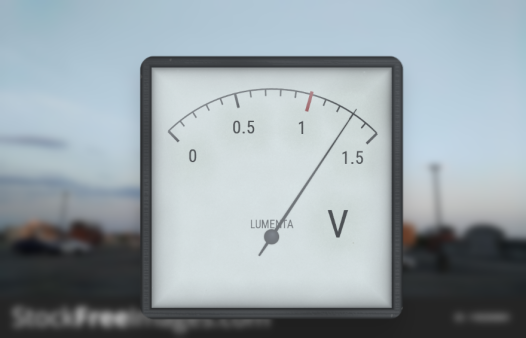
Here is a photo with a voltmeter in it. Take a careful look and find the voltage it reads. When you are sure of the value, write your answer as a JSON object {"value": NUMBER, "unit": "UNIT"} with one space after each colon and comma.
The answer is {"value": 1.3, "unit": "V"}
